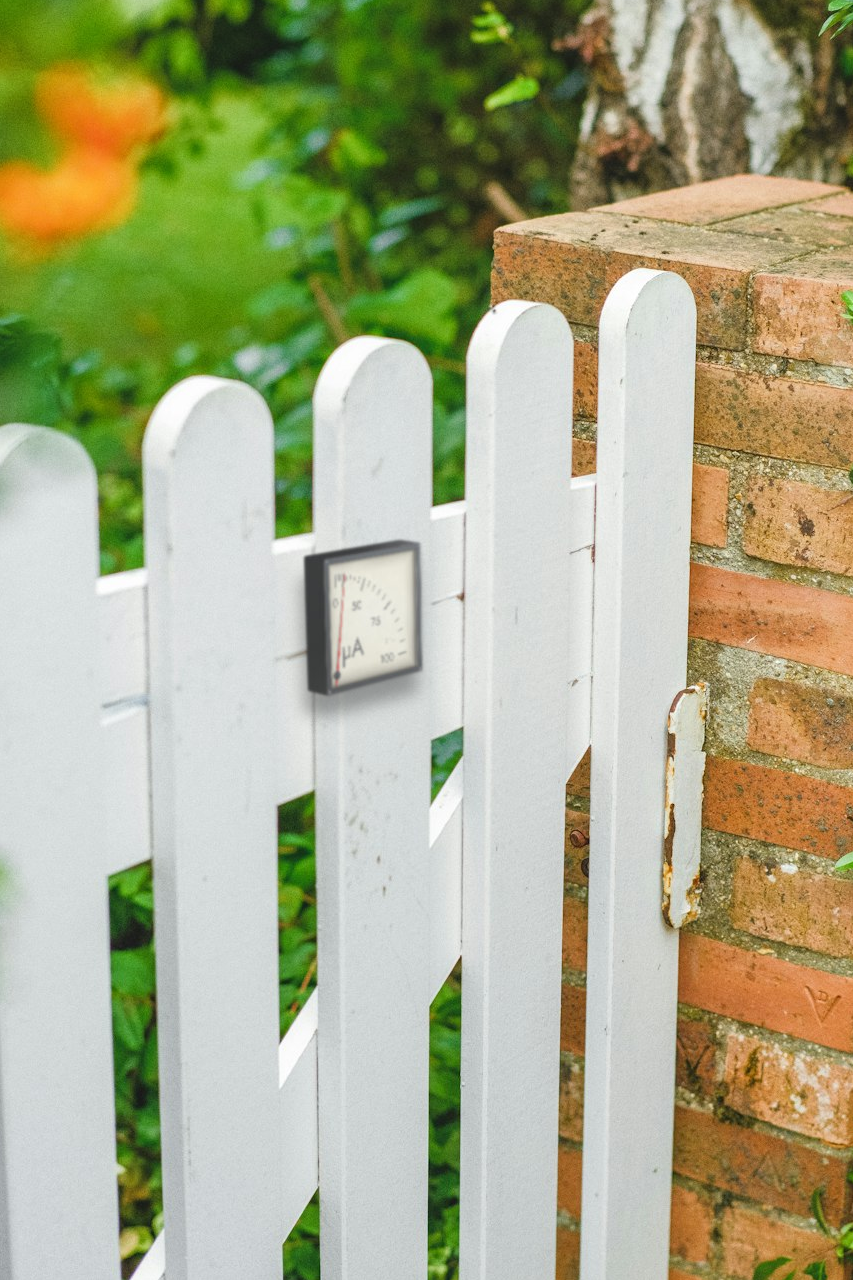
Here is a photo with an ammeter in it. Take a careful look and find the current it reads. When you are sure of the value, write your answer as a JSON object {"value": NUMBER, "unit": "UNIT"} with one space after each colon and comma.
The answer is {"value": 25, "unit": "µA"}
